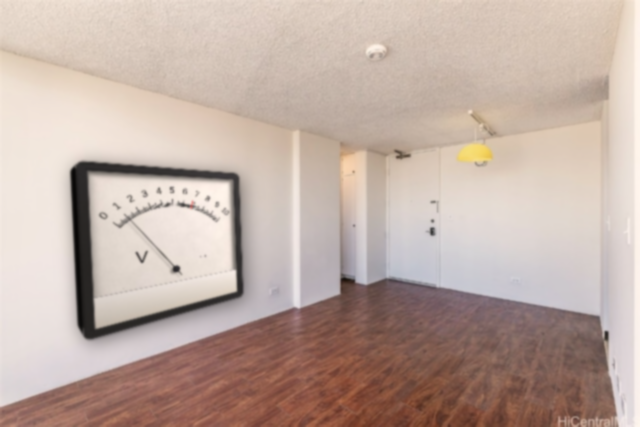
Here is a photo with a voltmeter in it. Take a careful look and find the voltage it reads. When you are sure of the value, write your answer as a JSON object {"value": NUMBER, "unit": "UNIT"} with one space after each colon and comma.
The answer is {"value": 1, "unit": "V"}
